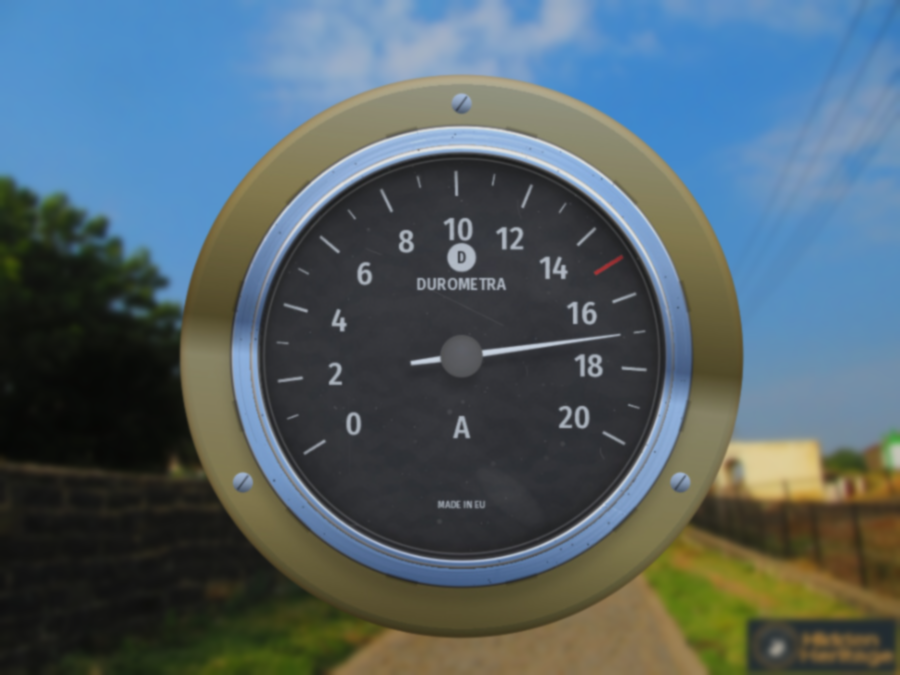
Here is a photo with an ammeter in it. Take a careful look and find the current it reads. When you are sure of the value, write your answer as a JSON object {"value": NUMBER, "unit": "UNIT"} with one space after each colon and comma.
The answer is {"value": 17, "unit": "A"}
